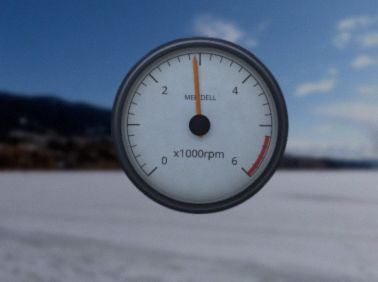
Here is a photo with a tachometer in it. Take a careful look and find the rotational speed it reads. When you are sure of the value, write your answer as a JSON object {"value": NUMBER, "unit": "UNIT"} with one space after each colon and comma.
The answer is {"value": 2900, "unit": "rpm"}
